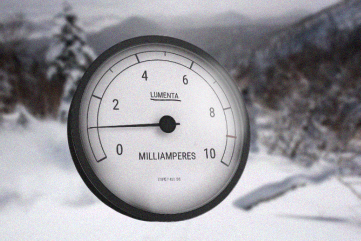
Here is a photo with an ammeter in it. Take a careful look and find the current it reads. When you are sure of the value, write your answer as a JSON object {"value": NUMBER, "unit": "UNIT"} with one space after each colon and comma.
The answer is {"value": 1, "unit": "mA"}
